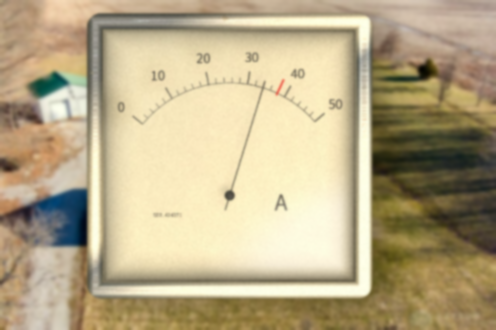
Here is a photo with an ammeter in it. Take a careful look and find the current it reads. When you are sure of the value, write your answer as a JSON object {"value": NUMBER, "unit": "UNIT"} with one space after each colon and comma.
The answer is {"value": 34, "unit": "A"}
